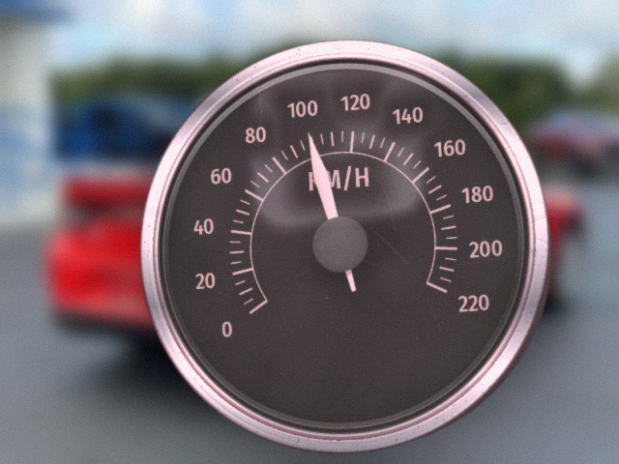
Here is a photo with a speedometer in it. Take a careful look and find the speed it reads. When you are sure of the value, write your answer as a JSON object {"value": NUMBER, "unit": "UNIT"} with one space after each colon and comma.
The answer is {"value": 100, "unit": "km/h"}
